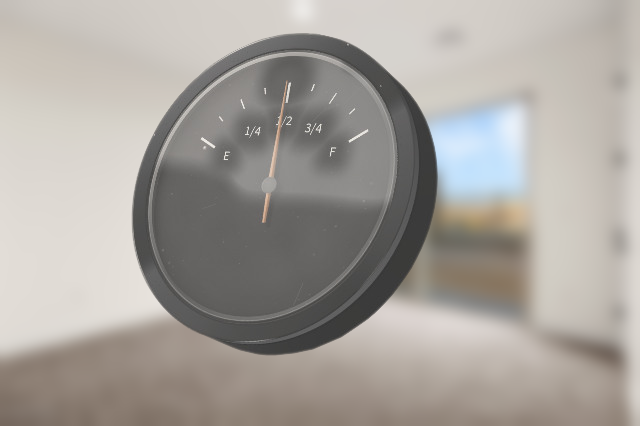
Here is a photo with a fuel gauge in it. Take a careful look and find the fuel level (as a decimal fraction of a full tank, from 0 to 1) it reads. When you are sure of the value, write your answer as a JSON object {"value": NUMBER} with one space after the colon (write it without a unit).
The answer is {"value": 0.5}
